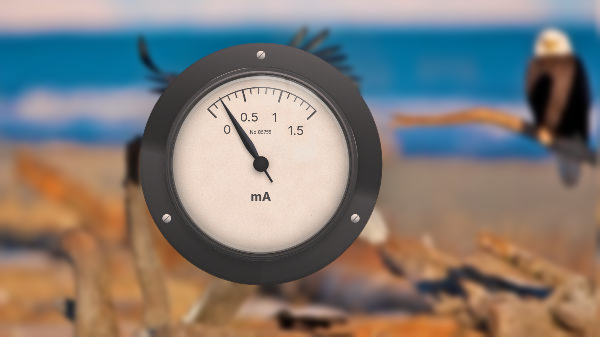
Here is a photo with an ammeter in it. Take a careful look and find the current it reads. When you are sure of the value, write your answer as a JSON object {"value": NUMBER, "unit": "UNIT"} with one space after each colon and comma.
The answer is {"value": 0.2, "unit": "mA"}
